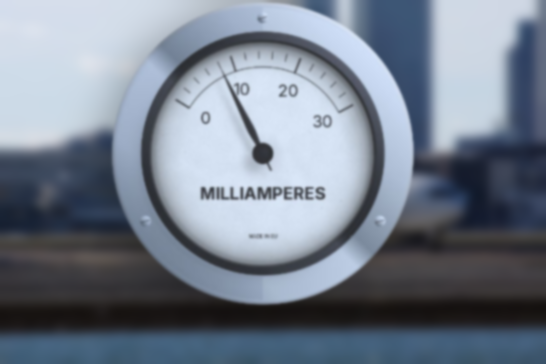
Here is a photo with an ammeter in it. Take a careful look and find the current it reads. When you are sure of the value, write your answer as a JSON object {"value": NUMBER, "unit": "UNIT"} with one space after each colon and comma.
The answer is {"value": 8, "unit": "mA"}
